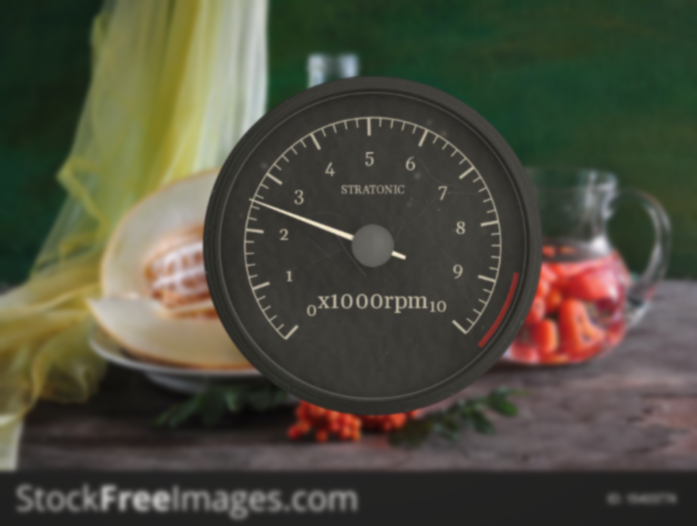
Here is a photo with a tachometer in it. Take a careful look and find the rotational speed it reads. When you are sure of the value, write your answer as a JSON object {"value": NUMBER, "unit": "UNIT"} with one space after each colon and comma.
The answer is {"value": 2500, "unit": "rpm"}
